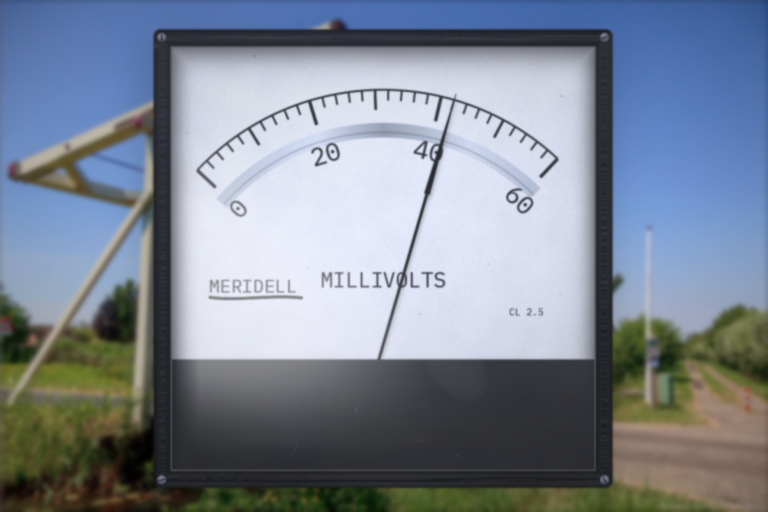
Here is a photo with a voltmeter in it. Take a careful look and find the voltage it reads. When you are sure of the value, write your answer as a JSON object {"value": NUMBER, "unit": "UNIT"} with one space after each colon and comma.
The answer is {"value": 42, "unit": "mV"}
